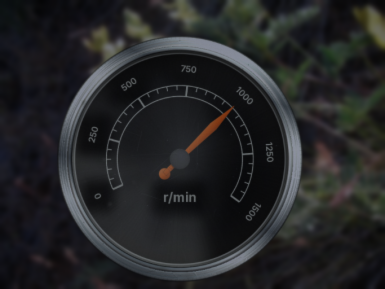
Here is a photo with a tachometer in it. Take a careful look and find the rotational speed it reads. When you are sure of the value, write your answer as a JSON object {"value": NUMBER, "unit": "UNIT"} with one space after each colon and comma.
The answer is {"value": 1000, "unit": "rpm"}
